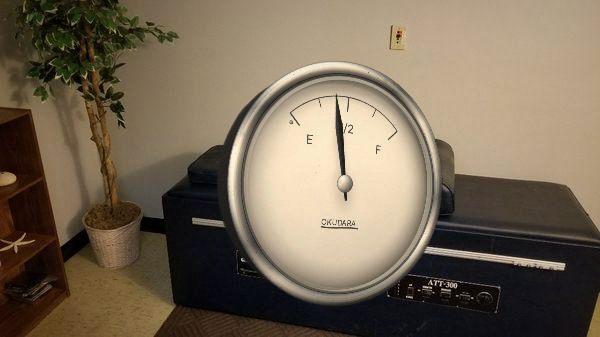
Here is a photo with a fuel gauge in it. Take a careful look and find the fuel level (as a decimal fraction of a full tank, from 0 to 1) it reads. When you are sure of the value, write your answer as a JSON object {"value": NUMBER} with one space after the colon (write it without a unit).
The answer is {"value": 0.375}
